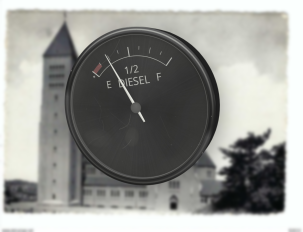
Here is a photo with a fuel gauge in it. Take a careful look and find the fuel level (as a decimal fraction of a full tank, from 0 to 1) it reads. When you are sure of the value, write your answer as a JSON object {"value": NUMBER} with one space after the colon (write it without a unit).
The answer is {"value": 0.25}
